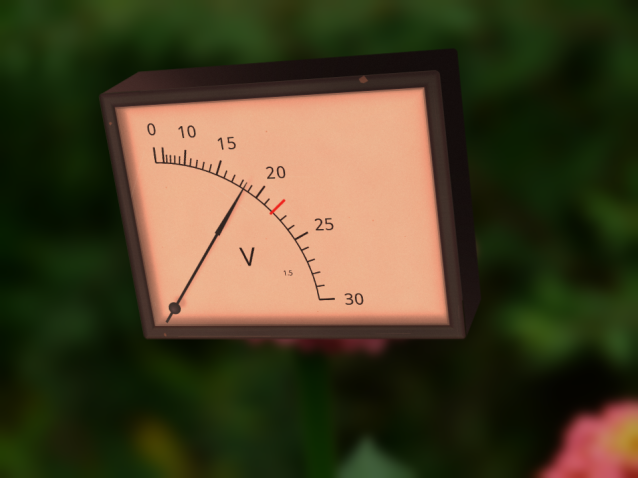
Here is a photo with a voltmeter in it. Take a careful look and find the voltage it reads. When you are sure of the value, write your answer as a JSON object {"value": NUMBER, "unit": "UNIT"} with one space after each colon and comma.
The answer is {"value": 18.5, "unit": "V"}
